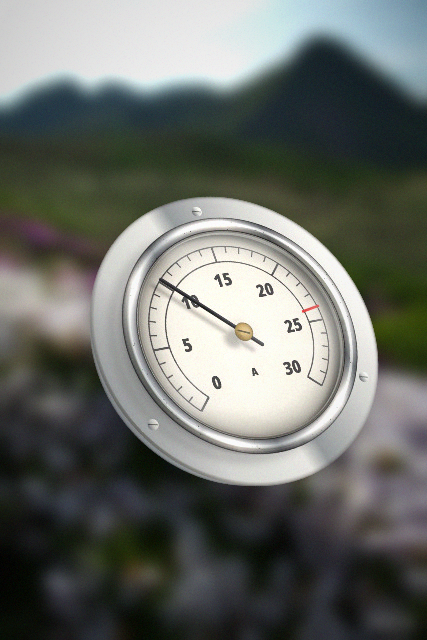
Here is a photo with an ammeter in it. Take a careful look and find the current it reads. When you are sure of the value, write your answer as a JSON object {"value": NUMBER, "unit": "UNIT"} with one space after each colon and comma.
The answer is {"value": 10, "unit": "A"}
